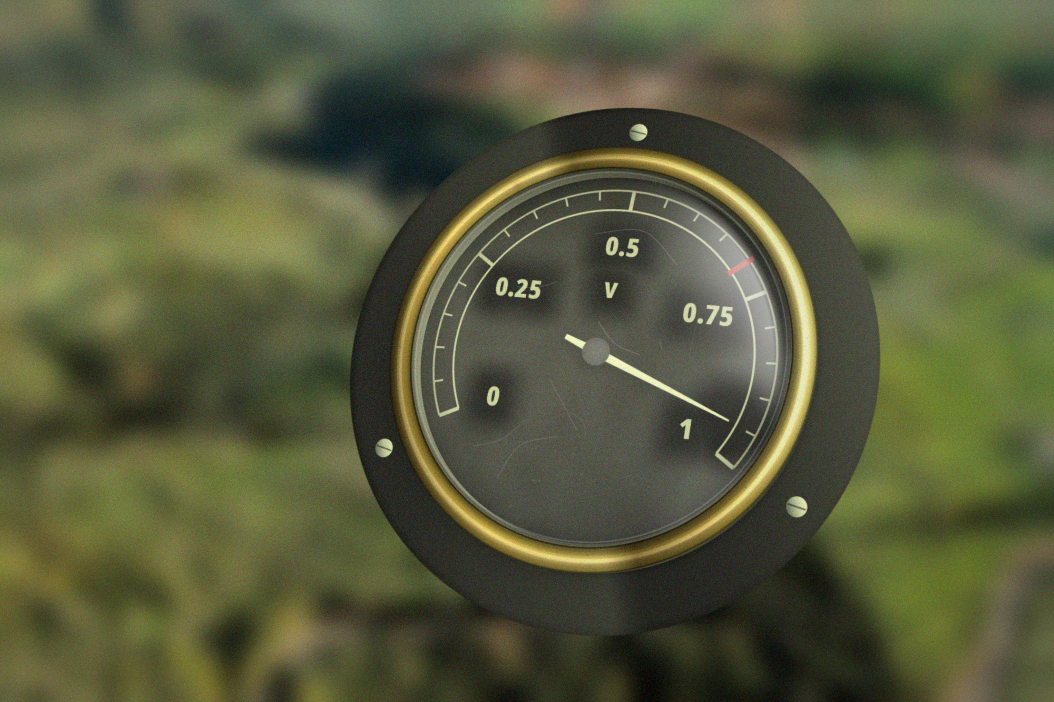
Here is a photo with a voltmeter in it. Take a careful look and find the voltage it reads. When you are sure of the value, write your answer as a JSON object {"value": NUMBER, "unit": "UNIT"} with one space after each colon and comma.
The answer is {"value": 0.95, "unit": "V"}
